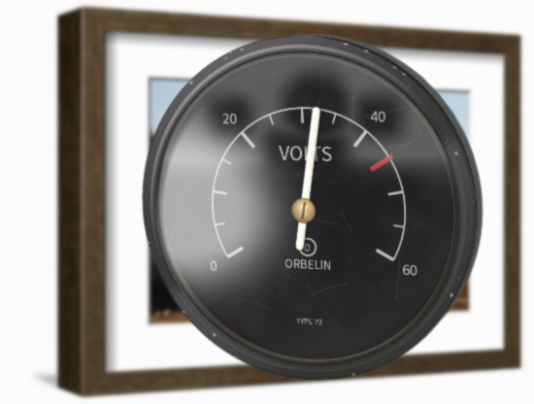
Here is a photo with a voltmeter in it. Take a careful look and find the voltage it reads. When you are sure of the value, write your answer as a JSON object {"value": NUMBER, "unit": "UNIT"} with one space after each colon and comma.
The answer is {"value": 32.5, "unit": "V"}
